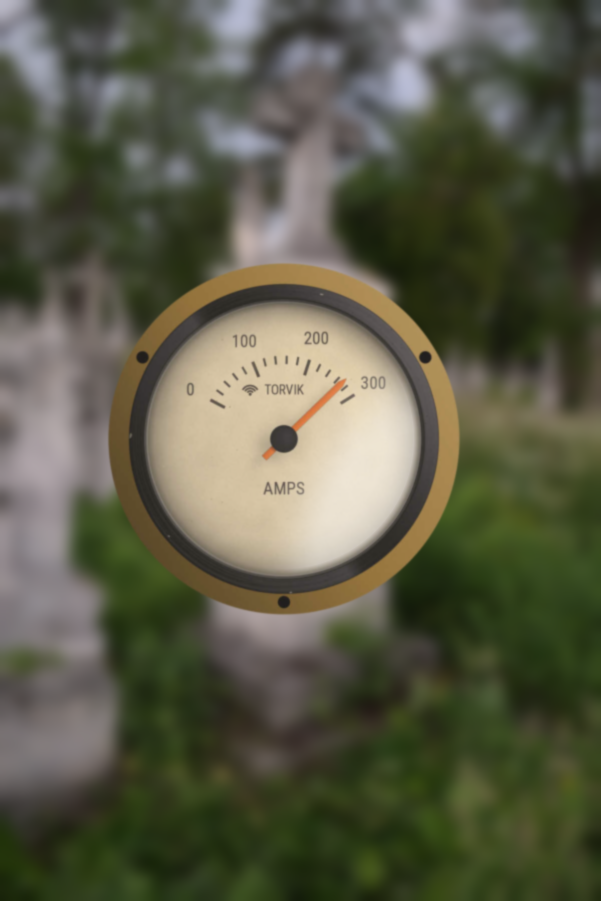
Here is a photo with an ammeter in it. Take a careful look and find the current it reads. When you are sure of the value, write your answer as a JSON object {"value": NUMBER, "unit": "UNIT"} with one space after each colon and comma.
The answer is {"value": 270, "unit": "A"}
